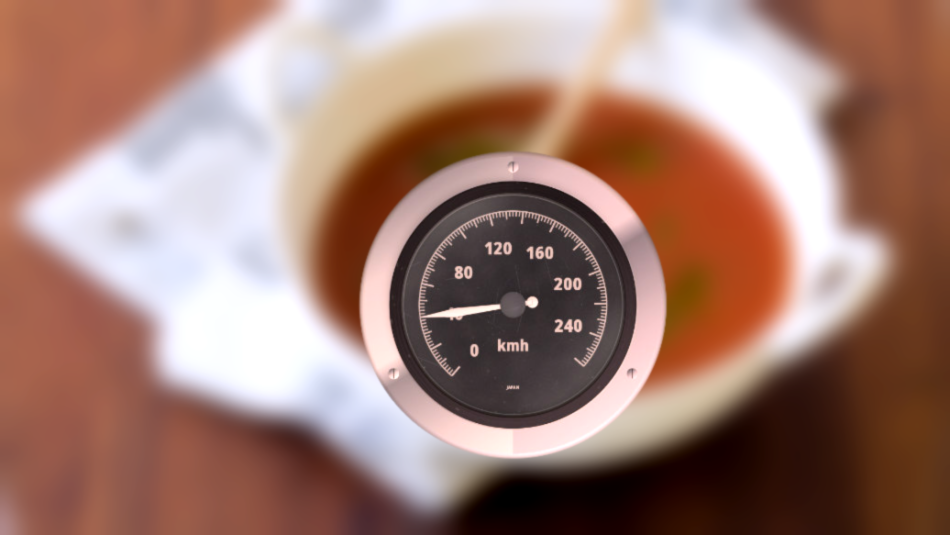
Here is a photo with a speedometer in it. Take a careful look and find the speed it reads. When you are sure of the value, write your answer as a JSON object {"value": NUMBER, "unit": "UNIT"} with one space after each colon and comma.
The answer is {"value": 40, "unit": "km/h"}
